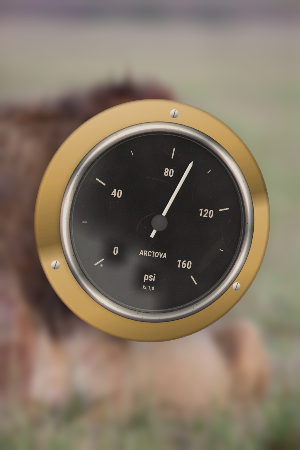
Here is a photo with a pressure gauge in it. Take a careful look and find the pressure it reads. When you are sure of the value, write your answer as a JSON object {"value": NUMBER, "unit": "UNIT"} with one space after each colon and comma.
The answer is {"value": 90, "unit": "psi"}
